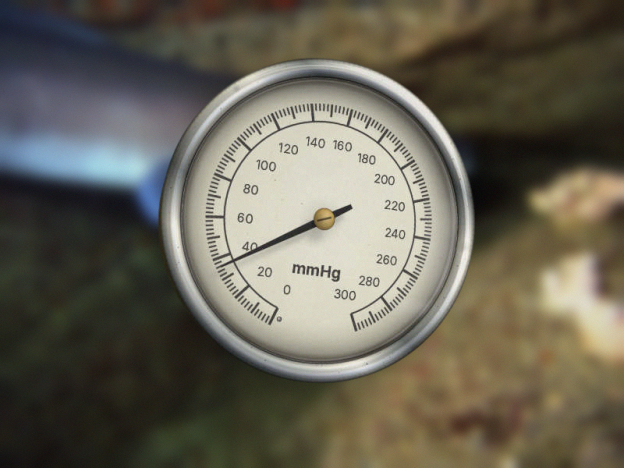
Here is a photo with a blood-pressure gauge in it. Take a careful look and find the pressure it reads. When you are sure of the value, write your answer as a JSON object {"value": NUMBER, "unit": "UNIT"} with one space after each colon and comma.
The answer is {"value": 36, "unit": "mmHg"}
